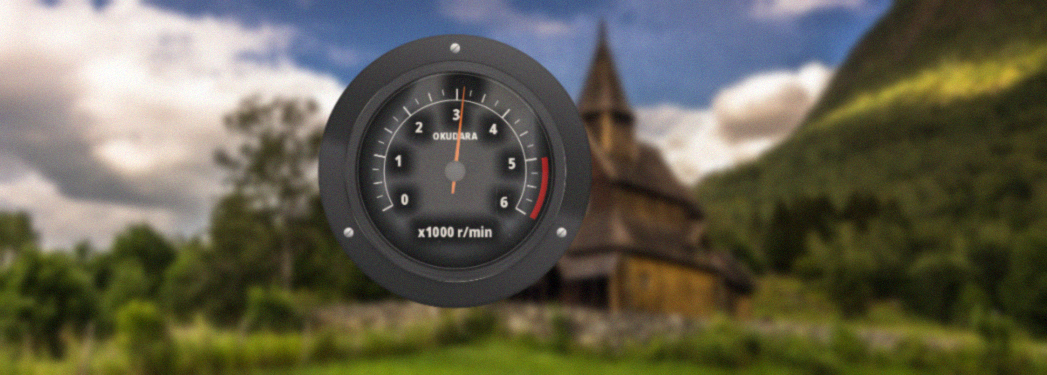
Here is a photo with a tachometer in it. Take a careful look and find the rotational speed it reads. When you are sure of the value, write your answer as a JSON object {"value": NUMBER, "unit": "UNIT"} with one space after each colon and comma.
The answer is {"value": 3125, "unit": "rpm"}
